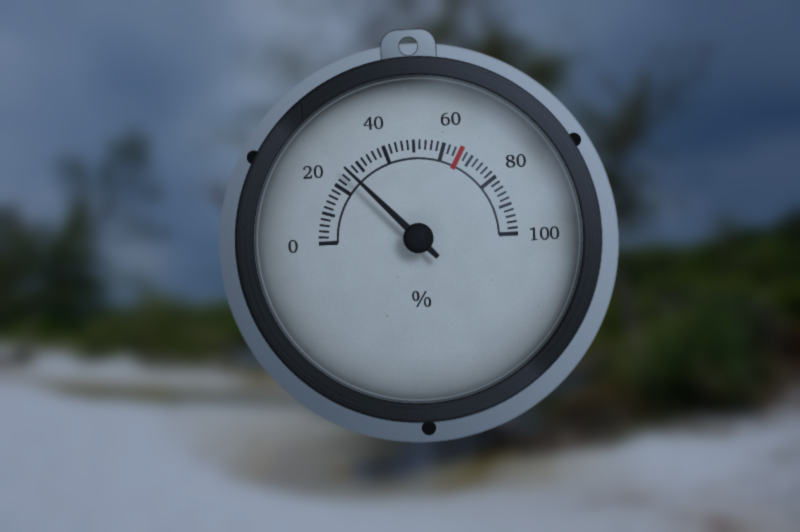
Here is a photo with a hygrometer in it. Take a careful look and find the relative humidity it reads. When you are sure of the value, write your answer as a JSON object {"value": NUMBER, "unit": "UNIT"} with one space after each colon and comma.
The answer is {"value": 26, "unit": "%"}
